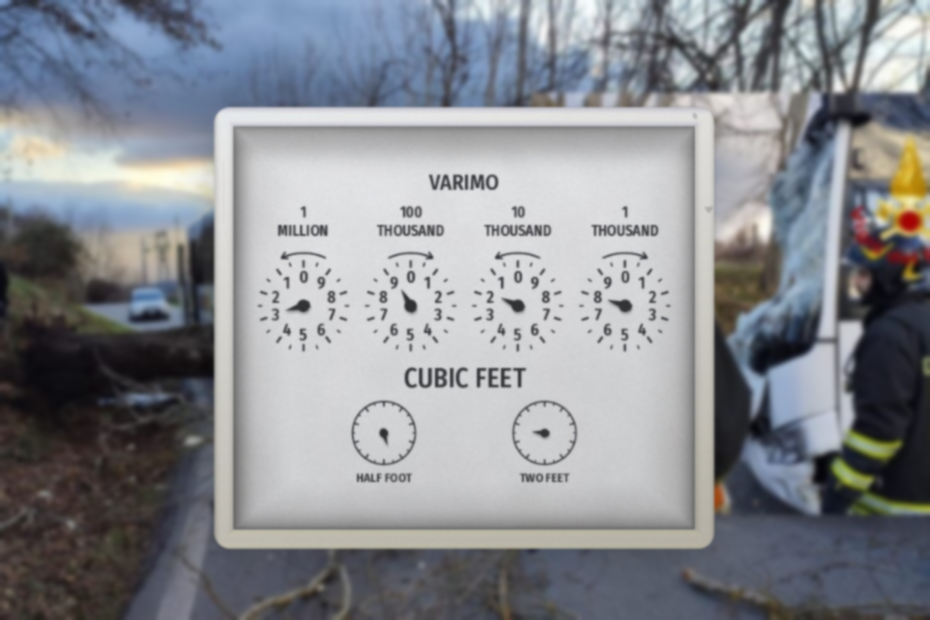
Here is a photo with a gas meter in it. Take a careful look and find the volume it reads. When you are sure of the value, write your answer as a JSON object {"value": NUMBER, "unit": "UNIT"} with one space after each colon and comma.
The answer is {"value": 291800, "unit": "ft³"}
